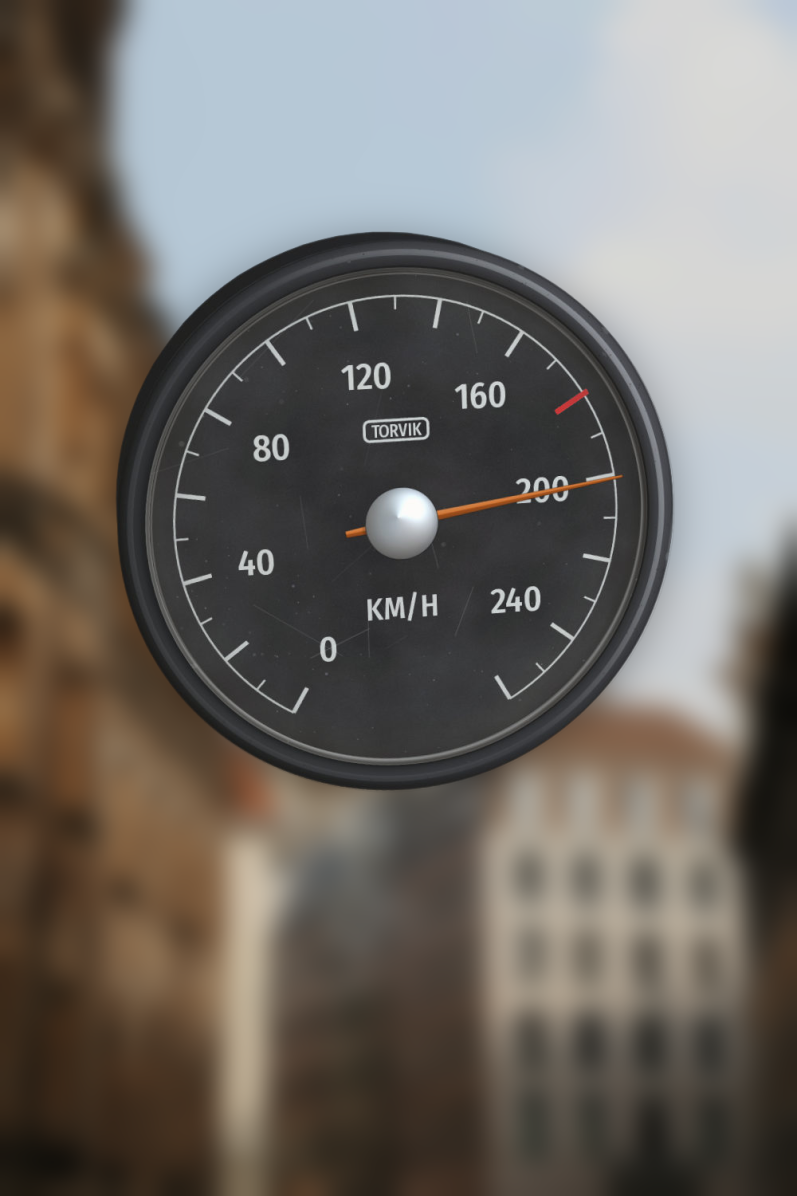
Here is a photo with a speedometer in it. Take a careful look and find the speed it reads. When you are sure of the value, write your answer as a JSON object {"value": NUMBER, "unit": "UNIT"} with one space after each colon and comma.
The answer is {"value": 200, "unit": "km/h"}
